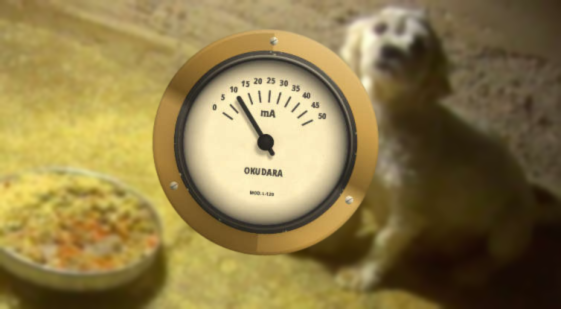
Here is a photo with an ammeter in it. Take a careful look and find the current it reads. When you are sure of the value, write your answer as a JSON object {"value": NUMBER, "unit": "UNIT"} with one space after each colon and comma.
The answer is {"value": 10, "unit": "mA"}
